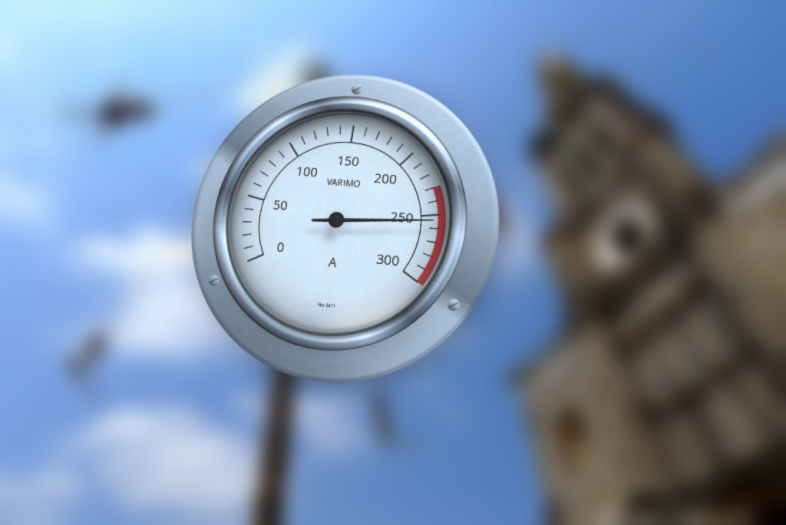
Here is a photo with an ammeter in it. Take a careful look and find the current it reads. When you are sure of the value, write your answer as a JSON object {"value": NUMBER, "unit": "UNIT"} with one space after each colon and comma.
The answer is {"value": 255, "unit": "A"}
